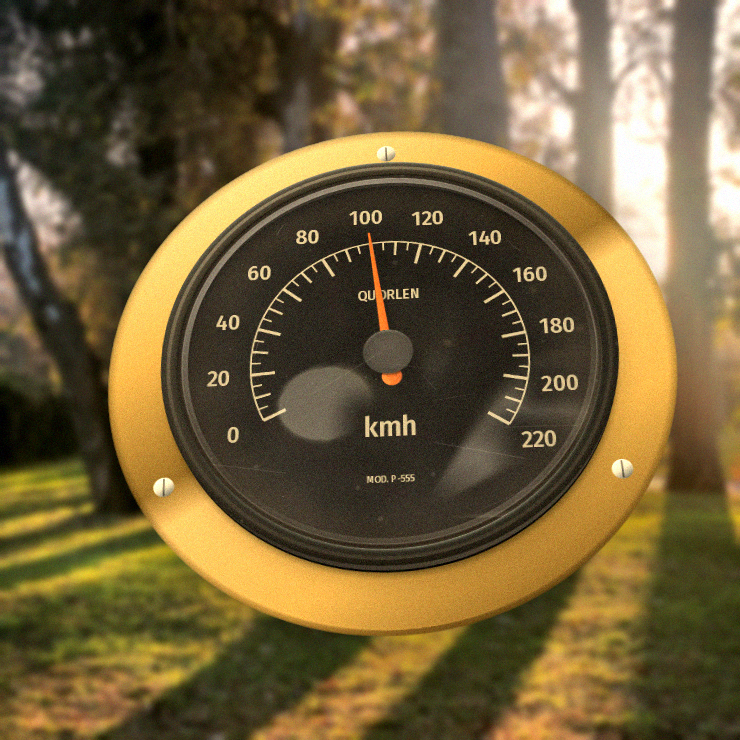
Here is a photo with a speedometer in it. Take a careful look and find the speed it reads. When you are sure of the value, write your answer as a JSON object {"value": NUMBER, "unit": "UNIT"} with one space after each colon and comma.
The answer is {"value": 100, "unit": "km/h"}
